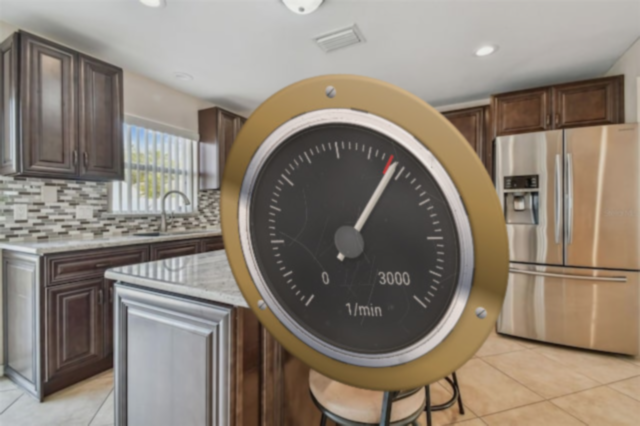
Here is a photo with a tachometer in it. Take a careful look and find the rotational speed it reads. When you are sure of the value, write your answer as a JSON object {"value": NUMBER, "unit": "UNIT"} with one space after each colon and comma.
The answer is {"value": 1950, "unit": "rpm"}
